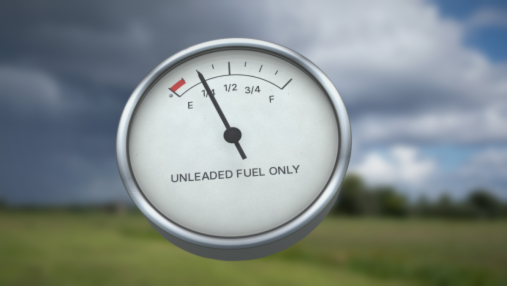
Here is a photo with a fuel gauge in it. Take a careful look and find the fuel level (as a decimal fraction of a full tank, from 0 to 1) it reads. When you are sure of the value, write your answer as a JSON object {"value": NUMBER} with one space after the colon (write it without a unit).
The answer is {"value": 0.25}
